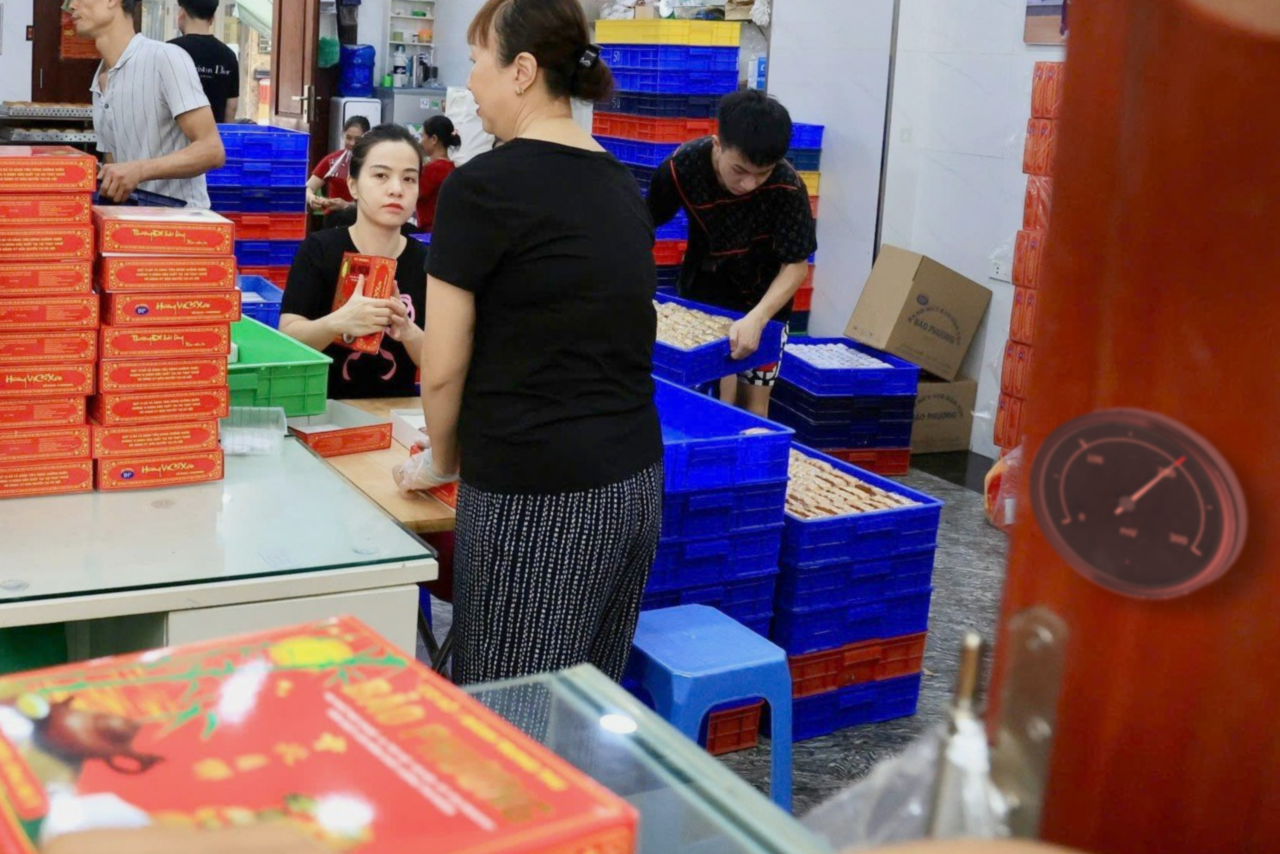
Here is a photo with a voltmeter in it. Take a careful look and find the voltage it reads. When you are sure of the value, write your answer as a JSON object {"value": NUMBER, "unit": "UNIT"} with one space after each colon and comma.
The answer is {"value": 200, "unit": "mV"}
